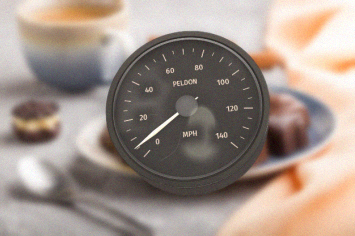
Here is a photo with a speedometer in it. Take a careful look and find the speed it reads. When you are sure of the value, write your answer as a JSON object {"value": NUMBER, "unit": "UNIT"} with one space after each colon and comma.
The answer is {"value": 5, "unit": "mph"}
